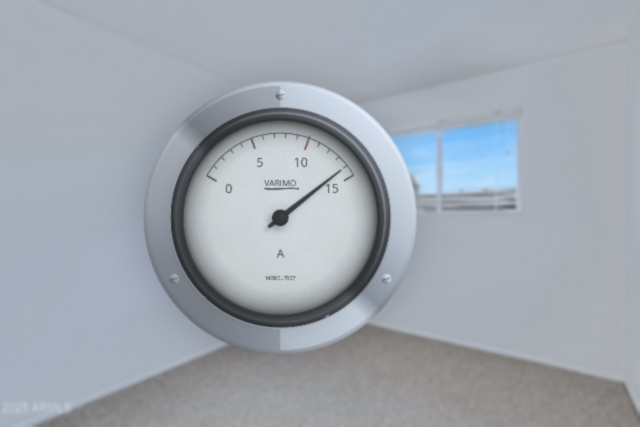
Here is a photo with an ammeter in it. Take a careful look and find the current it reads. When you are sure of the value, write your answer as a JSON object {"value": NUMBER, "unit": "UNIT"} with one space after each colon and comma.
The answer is {"value": 14, "unit": "A"}
